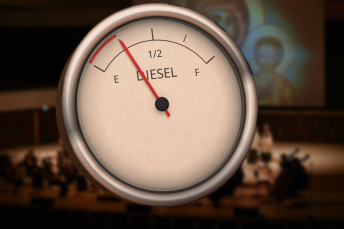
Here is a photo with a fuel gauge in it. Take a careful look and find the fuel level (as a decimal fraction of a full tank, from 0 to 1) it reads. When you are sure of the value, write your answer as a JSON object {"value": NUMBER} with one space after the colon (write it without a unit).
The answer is {"value": 0.25}
